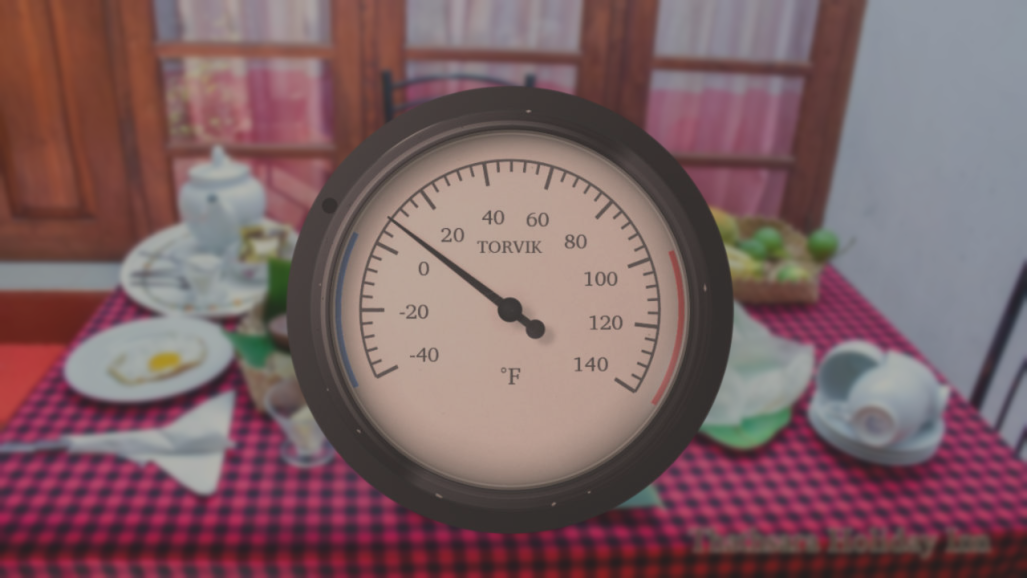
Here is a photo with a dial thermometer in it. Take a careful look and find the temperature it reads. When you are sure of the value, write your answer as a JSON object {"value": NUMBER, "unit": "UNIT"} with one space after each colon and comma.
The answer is {"value": 8, "unit": "°F"}
